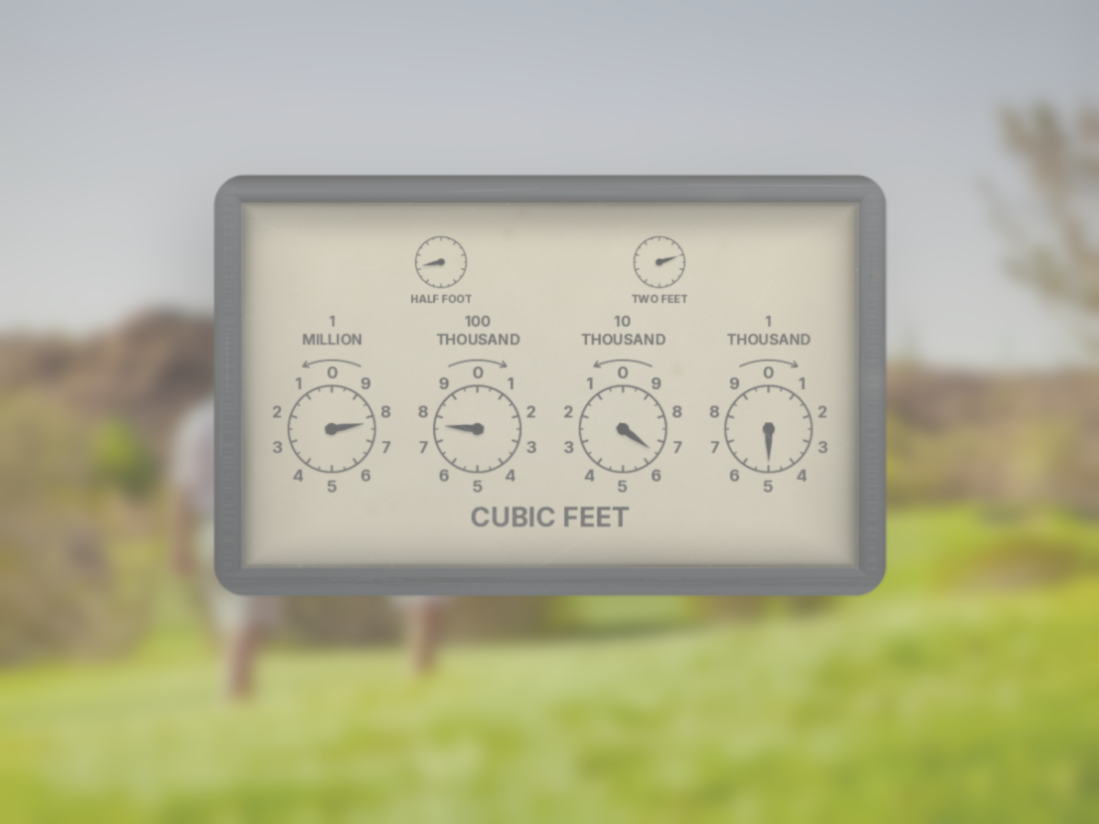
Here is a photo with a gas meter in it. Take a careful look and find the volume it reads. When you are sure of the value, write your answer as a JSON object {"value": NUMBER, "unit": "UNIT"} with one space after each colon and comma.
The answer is {"value": 776500, "unit": "ft³"}
